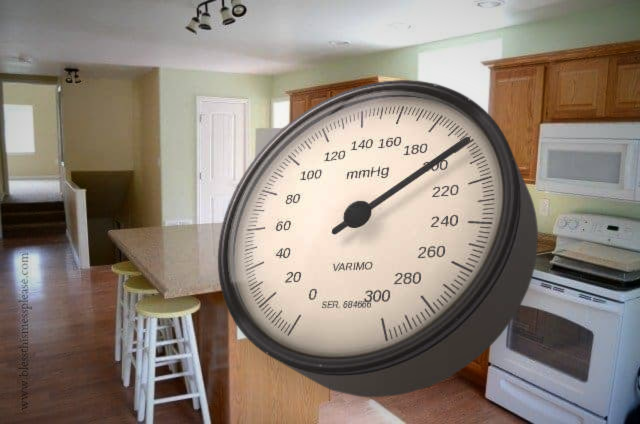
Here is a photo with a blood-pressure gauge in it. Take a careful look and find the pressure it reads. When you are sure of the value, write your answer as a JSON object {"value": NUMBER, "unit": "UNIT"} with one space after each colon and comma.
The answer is {"value": 200, "unit": "mmHg"}
